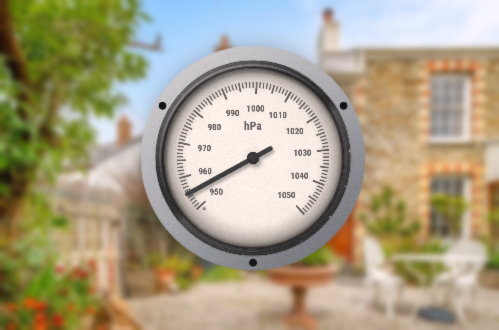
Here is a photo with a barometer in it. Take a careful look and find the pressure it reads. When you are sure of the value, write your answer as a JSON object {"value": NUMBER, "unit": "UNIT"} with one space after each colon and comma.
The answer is {"value": 955, "unit": "hPa"}
